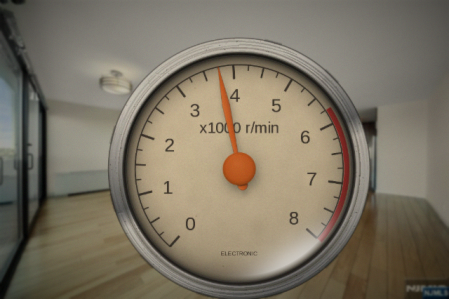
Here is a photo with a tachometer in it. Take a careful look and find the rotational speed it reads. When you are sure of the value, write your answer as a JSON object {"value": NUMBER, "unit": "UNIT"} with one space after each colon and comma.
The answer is {"value": 3750, "unit": "rpm"}
